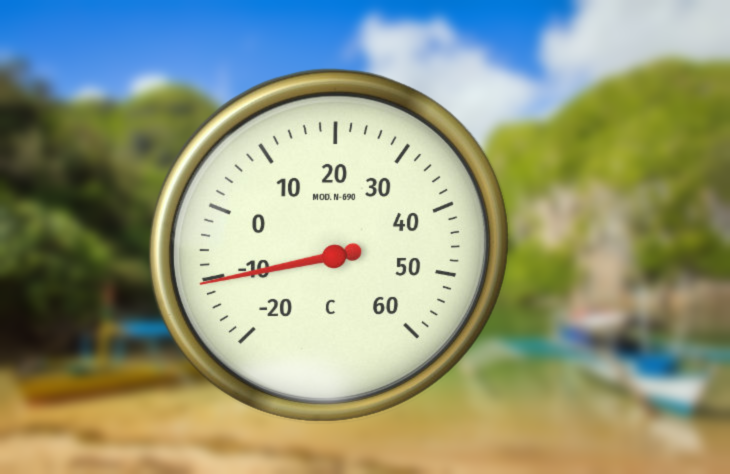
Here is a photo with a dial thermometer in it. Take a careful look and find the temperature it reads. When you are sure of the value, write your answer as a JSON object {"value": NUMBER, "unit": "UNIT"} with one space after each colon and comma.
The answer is {"value": -10, "unit": "°C"}
